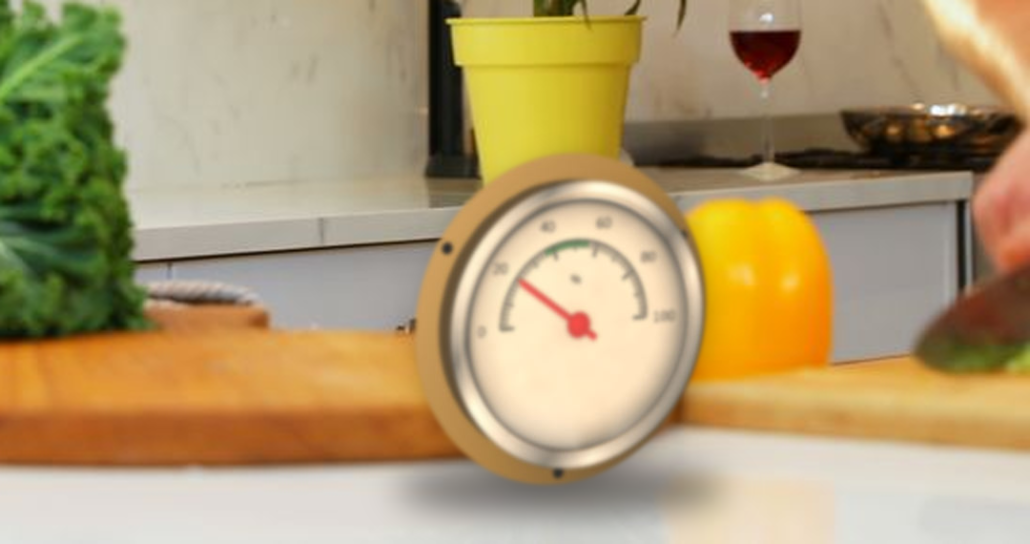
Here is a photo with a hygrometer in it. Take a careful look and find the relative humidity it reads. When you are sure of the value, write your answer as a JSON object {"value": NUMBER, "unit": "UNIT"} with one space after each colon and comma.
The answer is {"value": 20, "unit": "%"}
